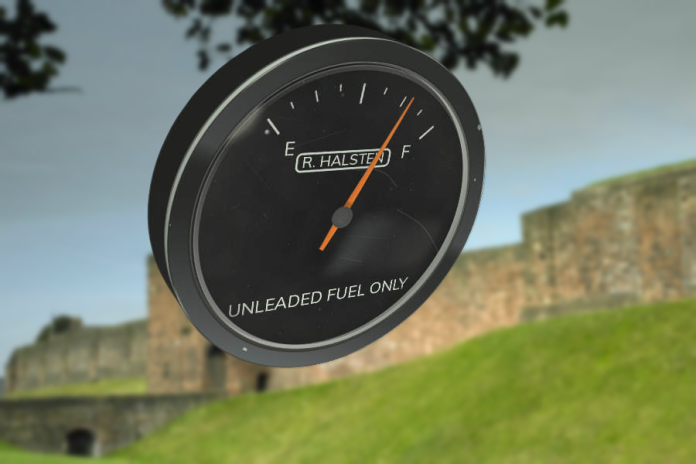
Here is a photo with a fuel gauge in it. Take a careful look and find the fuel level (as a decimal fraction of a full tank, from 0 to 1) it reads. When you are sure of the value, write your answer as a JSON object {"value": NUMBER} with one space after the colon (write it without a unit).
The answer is {"value": 0.75}
